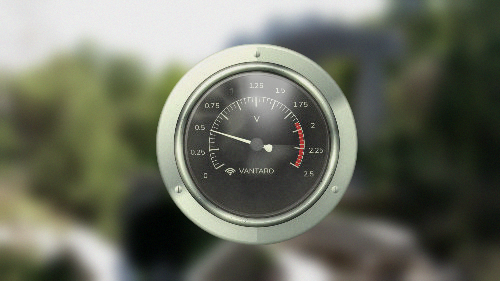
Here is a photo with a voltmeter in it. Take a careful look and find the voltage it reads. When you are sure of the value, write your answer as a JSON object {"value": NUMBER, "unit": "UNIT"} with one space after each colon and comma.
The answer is {"value": 0.5, "unit": "V"}
